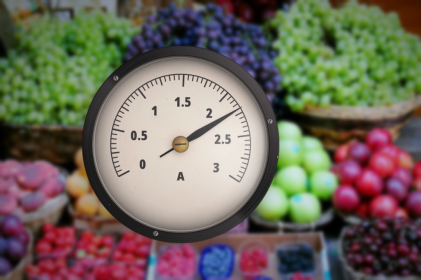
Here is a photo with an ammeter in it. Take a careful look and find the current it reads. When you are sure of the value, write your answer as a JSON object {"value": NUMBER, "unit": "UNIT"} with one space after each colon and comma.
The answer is {"value": 2.2, "unit": "A"}
